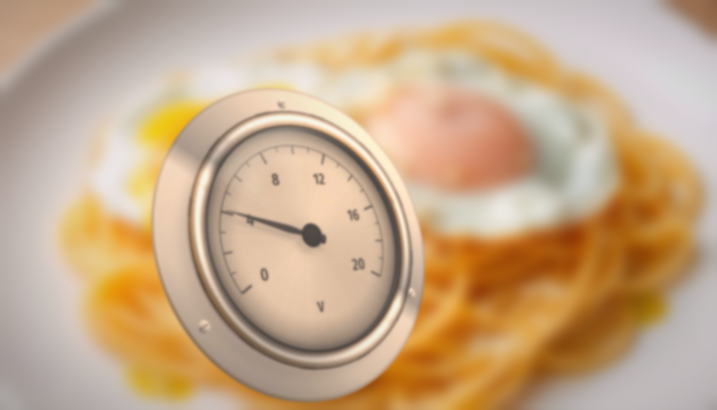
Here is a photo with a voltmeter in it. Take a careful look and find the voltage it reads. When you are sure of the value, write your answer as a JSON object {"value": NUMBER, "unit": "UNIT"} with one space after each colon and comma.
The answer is {"value": 4, "unit": "V"}
